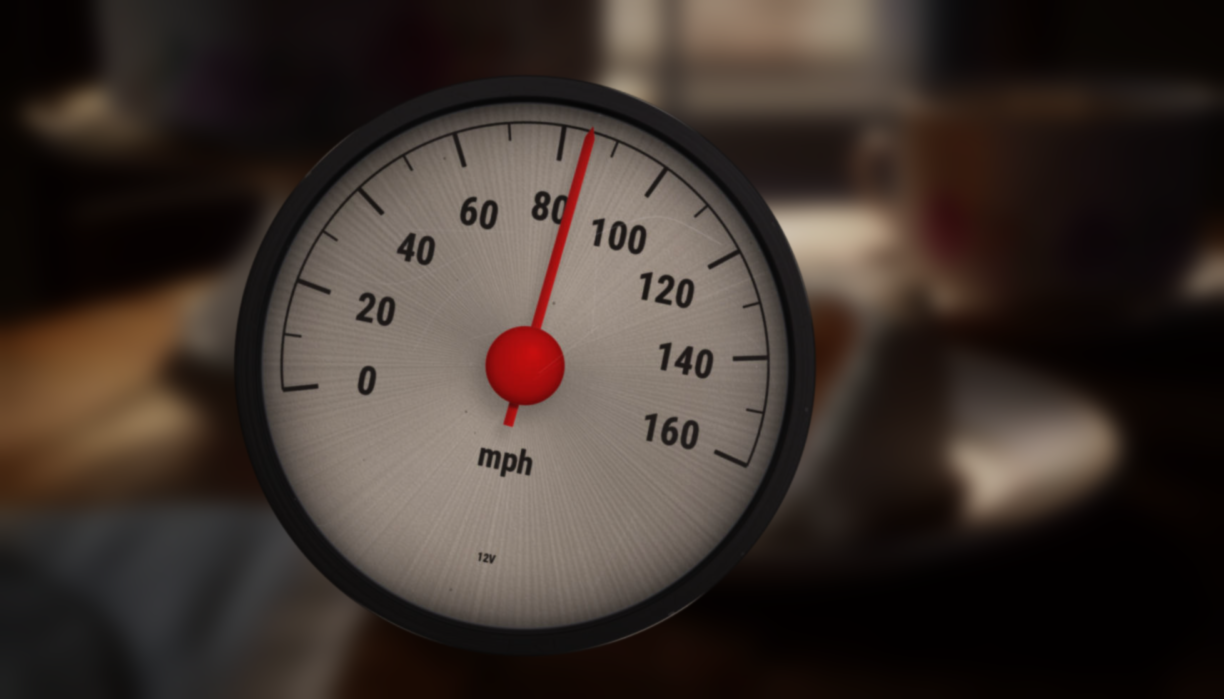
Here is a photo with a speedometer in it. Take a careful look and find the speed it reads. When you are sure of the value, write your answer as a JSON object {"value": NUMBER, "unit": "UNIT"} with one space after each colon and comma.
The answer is {"value": 85, "unit": "mph"}
